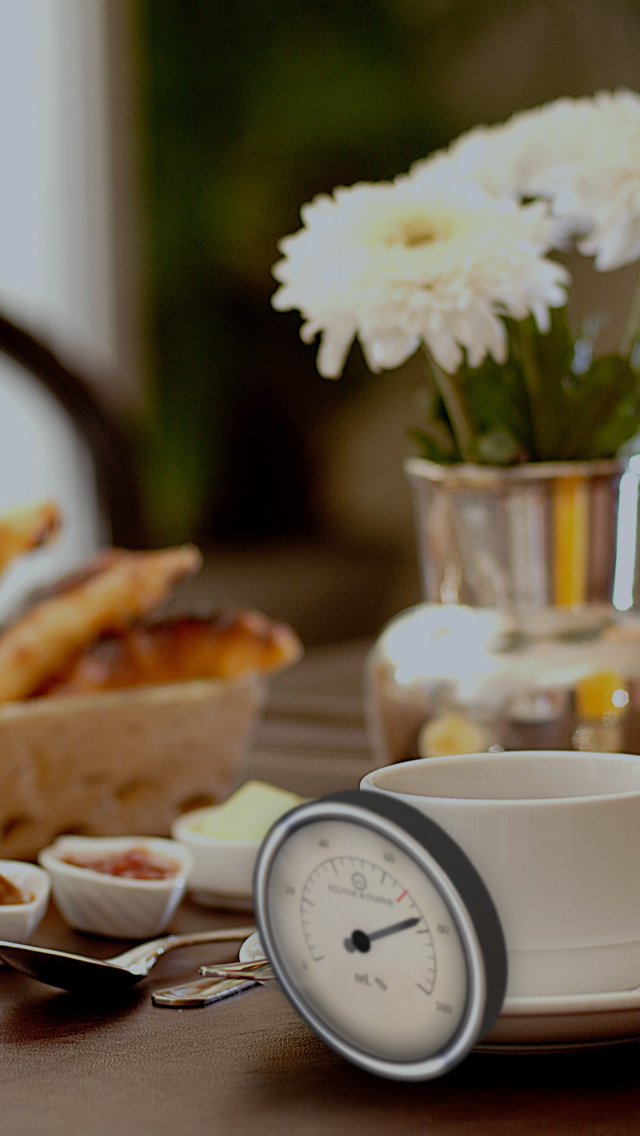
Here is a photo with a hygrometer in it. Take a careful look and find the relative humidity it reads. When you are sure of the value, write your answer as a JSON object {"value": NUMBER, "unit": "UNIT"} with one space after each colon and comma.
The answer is {"value": 76, "unit": "%"}
